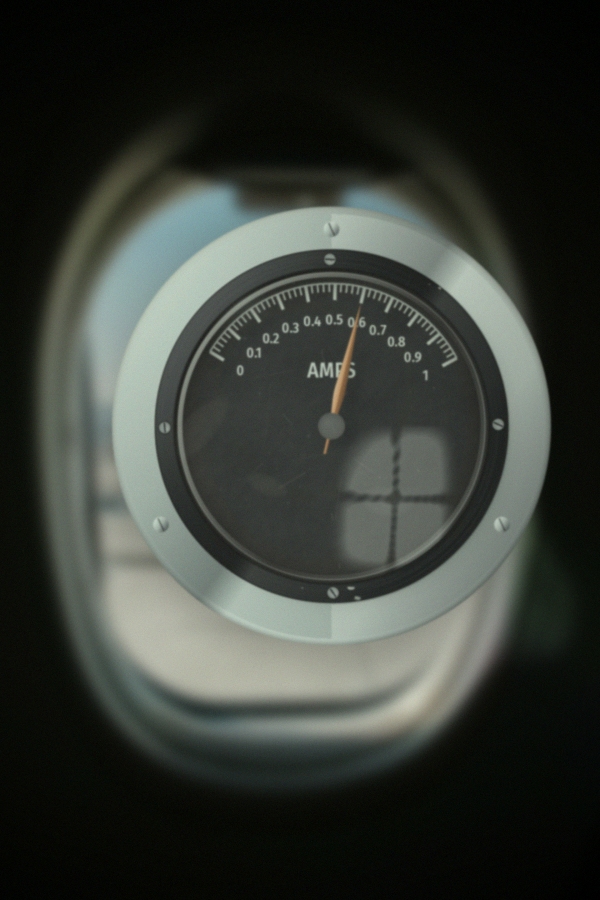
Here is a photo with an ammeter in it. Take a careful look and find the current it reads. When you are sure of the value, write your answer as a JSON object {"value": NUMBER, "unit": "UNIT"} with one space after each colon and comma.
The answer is {"value": 0.6, "unit": "A"}
